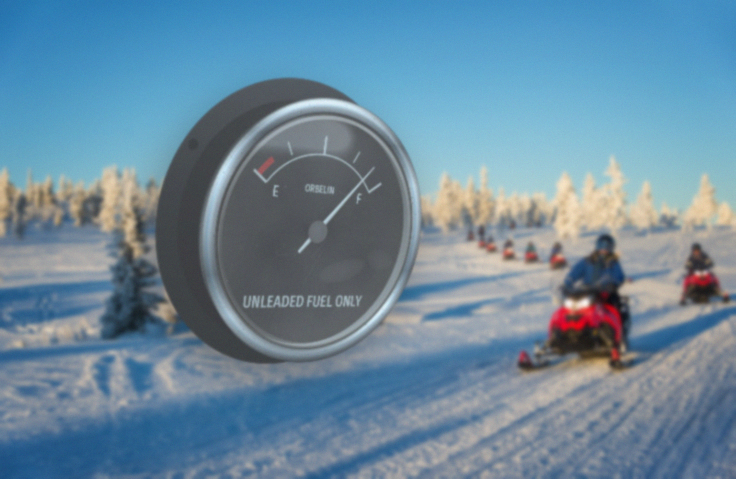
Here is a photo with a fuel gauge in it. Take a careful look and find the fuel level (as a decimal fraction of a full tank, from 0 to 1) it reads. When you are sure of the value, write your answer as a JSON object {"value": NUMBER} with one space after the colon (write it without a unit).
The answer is {"value": 0.875}
